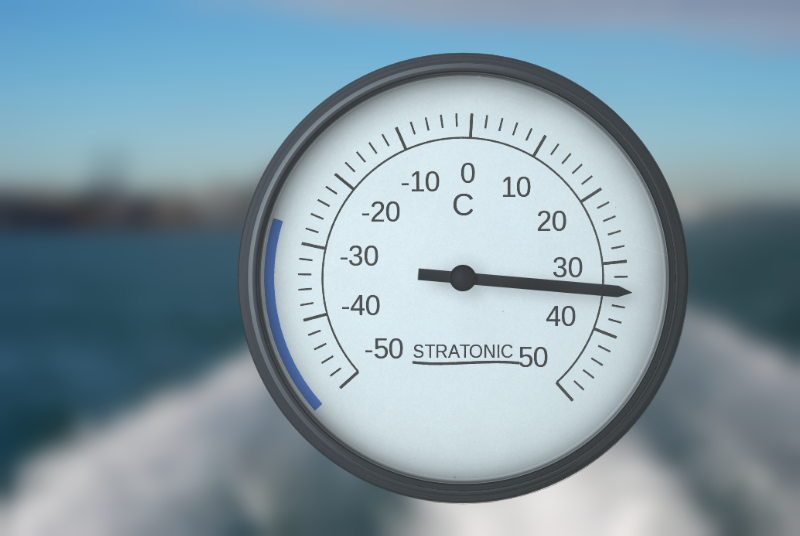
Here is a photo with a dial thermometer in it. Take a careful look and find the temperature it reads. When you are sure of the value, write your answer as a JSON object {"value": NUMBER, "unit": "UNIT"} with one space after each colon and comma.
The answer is {"value": 34, "unit": "°C"}
